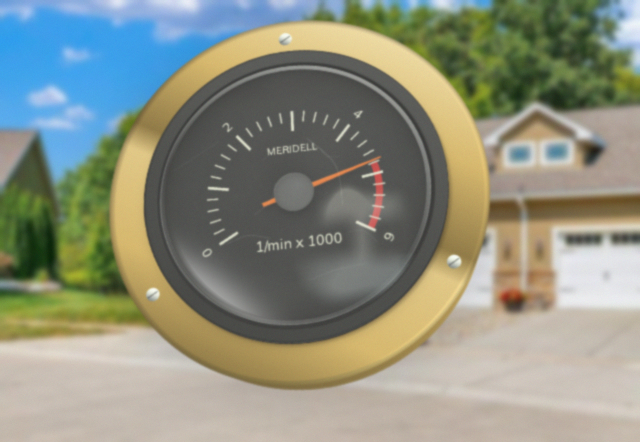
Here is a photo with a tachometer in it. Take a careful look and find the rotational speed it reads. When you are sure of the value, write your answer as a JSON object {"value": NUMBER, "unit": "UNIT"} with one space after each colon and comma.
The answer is {"value": 4800, "unit": "rpm"}
